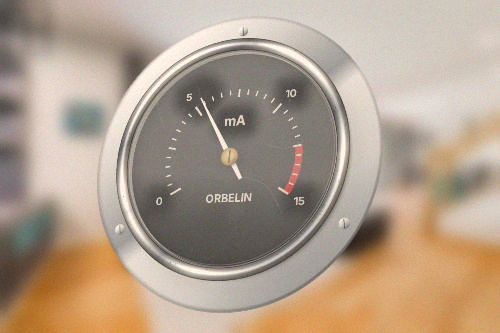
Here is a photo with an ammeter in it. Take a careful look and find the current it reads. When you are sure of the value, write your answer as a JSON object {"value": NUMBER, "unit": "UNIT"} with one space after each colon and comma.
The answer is {"value": 5.5, "unit": "mA"}
